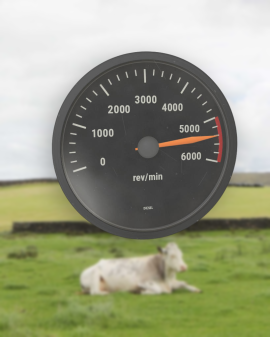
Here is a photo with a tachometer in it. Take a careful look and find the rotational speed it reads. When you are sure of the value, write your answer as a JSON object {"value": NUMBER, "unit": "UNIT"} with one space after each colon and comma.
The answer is {"value": 5400, "unit": "rpm"}
